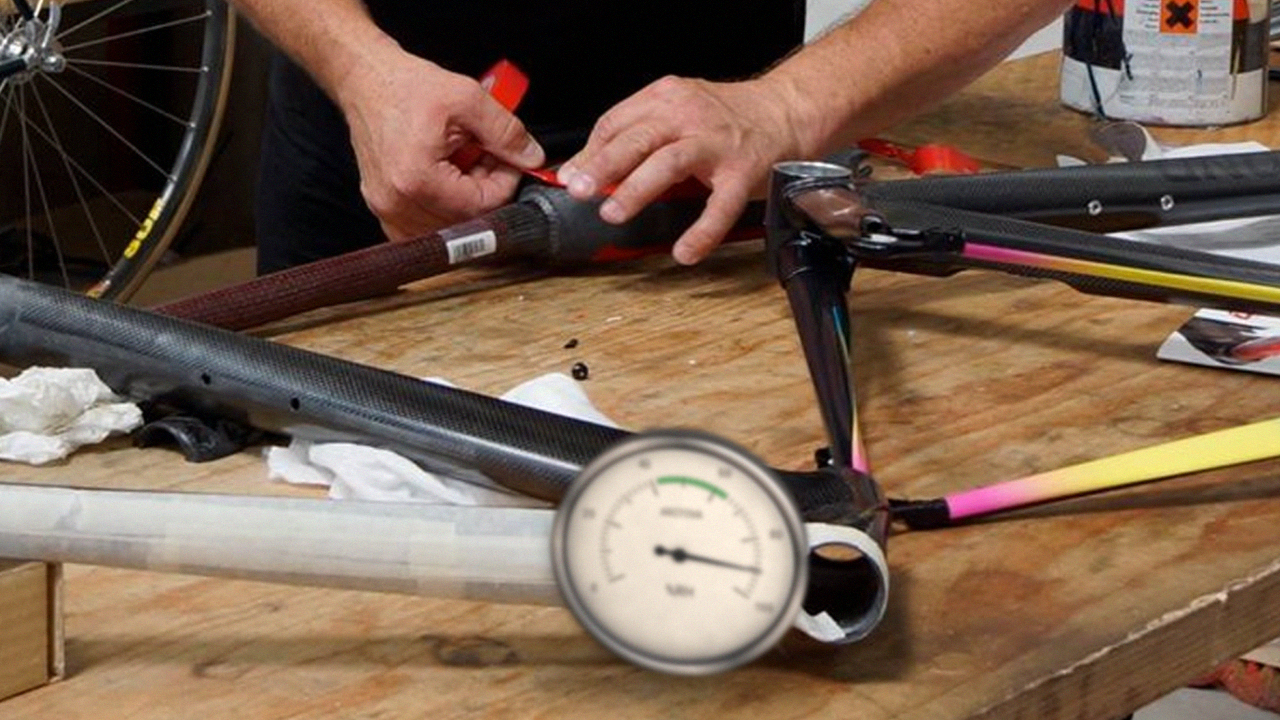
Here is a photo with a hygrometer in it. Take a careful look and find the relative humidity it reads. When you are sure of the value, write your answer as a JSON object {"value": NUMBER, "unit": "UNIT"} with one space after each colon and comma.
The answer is {"value": 90, "unit": "%"}
